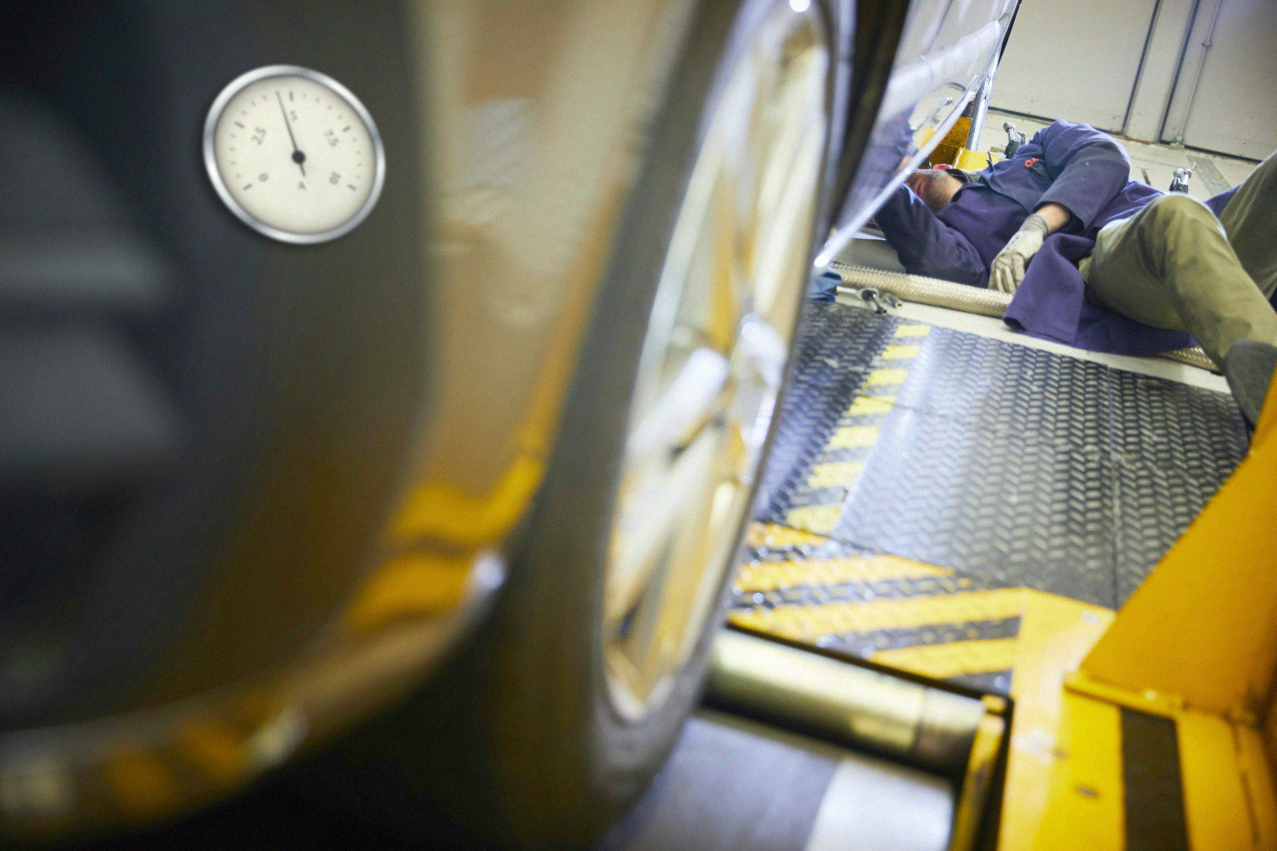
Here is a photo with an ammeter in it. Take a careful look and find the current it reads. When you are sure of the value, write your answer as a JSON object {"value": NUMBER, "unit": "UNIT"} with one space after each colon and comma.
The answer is {"value": 4.5, "unit": "A"}
